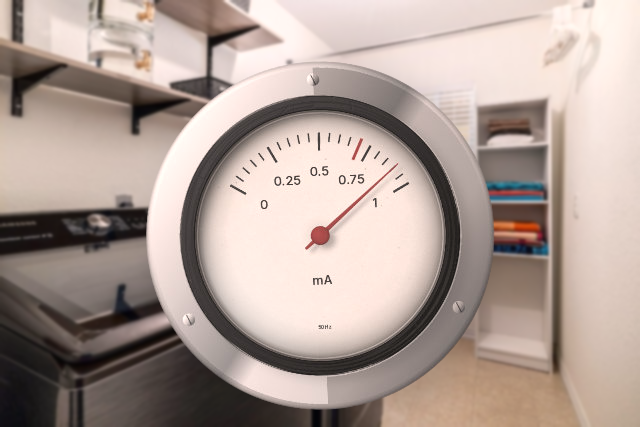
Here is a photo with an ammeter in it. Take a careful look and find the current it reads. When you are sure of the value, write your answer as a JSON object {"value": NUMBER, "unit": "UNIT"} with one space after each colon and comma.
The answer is {"value": 0.9, "unit": "mA"}
